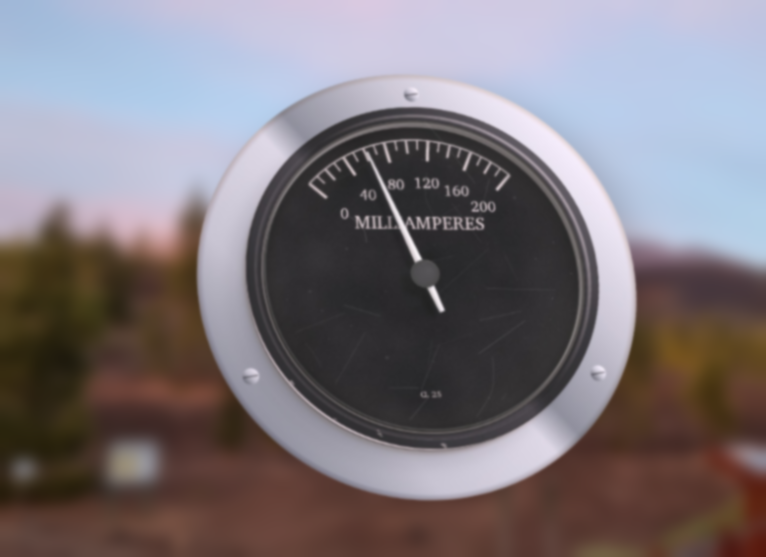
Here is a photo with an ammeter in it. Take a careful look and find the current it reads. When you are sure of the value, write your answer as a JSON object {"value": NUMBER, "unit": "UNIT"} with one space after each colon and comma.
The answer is {"value": 60, "unit": "mA"}
